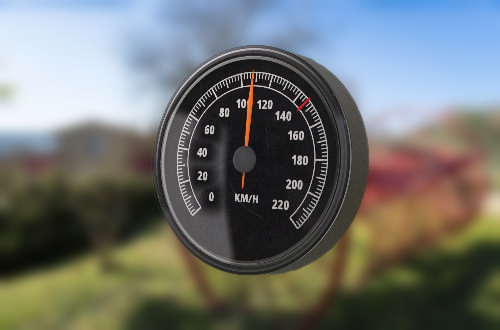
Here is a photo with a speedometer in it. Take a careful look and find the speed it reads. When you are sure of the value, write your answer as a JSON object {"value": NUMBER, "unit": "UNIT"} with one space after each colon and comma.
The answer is {"value": 110, "unit": "km/h"}
